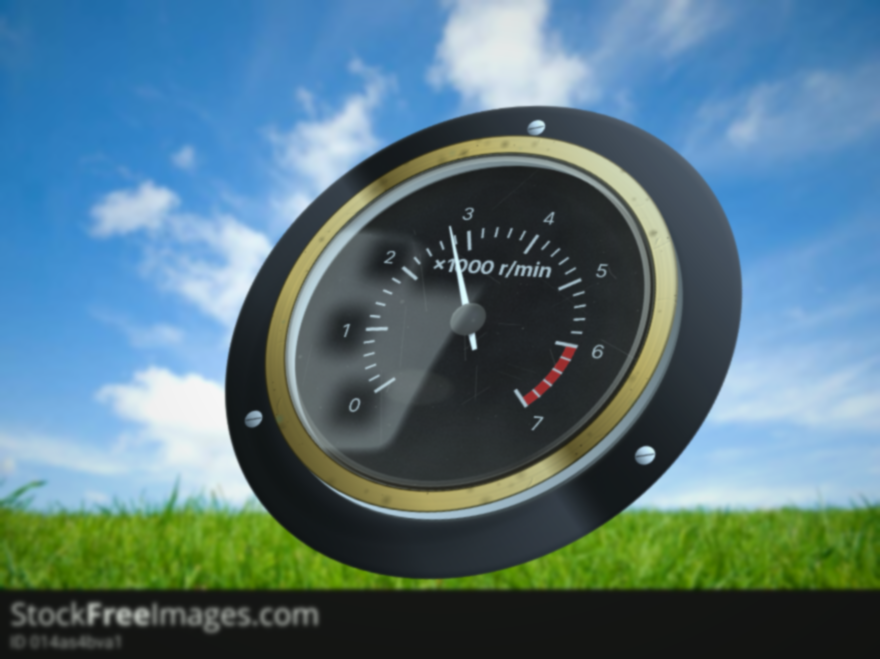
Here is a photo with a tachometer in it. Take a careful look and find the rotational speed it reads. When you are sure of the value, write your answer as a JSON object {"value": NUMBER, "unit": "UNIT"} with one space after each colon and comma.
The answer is {"value": 2800, "unit": "rpm"}
